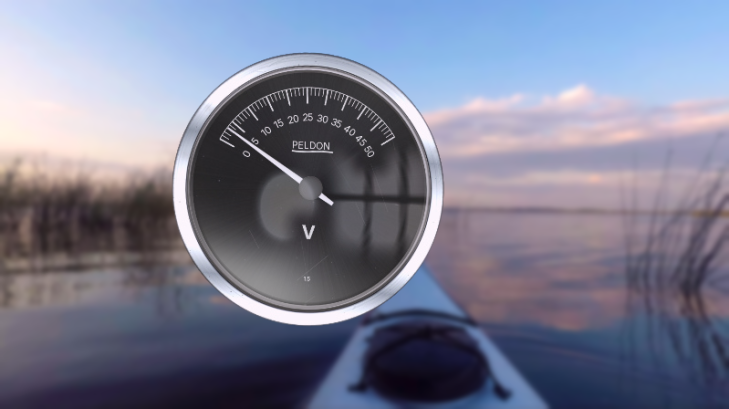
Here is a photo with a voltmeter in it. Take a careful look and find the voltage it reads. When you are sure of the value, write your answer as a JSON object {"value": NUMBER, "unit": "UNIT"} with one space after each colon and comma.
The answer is {"value": 3, "unit": "V"}
